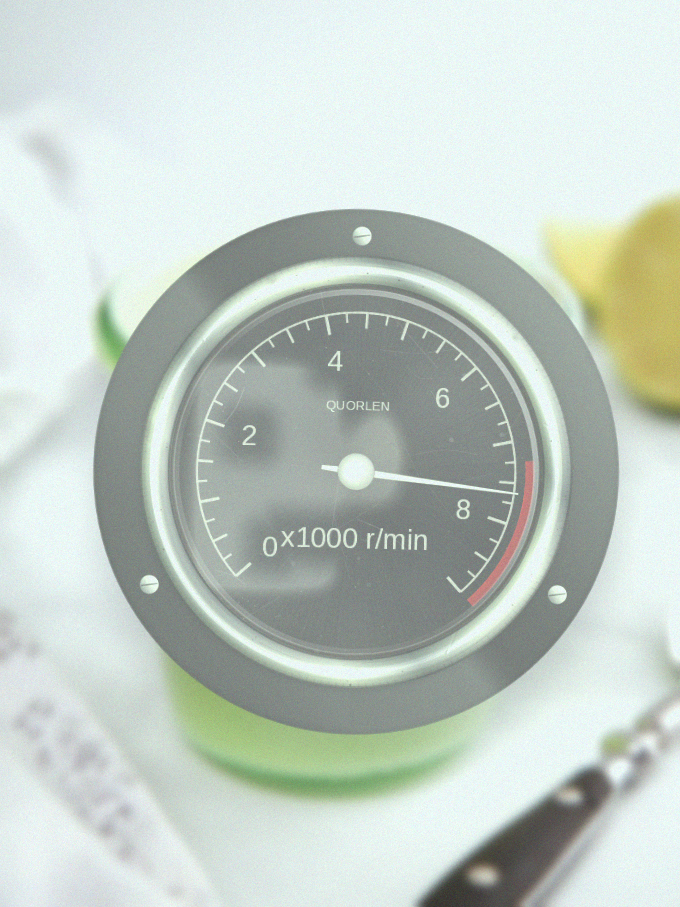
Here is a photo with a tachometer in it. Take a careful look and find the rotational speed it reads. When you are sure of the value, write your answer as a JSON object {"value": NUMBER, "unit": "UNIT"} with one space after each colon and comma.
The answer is {"value": 7625, "unit": "rpm"}
